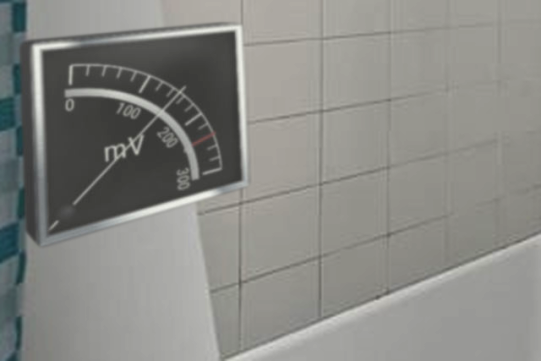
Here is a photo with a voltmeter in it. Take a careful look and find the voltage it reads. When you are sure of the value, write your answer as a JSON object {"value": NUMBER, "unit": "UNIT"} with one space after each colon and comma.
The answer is {"value": 150, "unit": "mV"}
